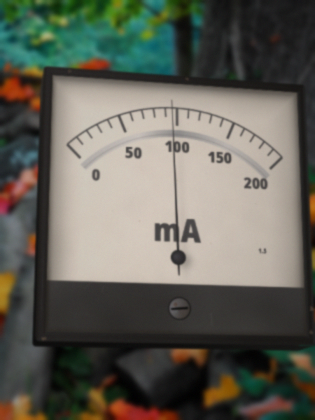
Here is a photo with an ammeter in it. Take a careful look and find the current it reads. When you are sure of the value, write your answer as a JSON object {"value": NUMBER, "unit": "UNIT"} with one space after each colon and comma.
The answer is {"value": 95, "unit": "mA"}
